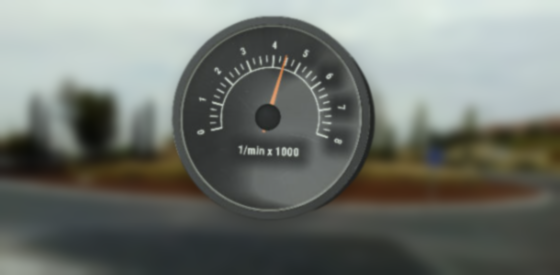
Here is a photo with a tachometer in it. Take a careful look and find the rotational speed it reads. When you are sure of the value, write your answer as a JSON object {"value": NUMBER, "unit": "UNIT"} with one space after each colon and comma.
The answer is {"value": 4500, "unit": "rpm"}
